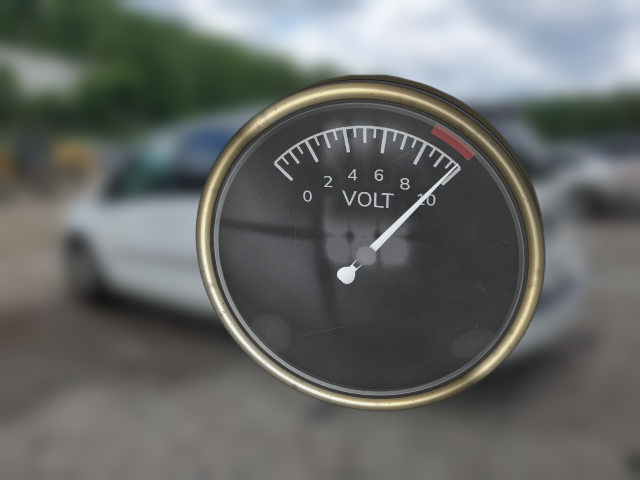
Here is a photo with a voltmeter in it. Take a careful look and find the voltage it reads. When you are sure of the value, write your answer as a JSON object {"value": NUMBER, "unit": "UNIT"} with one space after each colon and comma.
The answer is {"value": 9.75, "unit": "V"}
